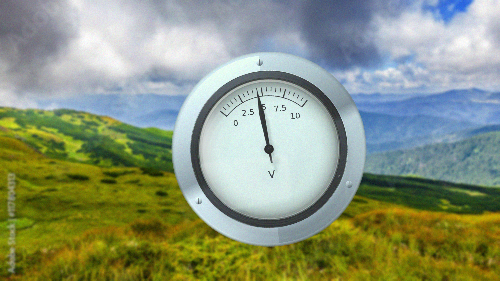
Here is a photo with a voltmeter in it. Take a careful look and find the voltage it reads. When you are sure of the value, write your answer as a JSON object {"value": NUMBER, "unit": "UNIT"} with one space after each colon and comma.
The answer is {"value": 4.5, "unit": "V"}
